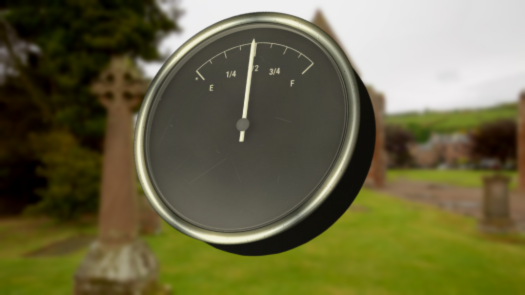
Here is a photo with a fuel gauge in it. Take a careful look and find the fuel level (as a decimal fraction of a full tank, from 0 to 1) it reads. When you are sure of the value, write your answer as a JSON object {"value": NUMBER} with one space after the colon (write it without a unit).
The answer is {"value": 0.5}
